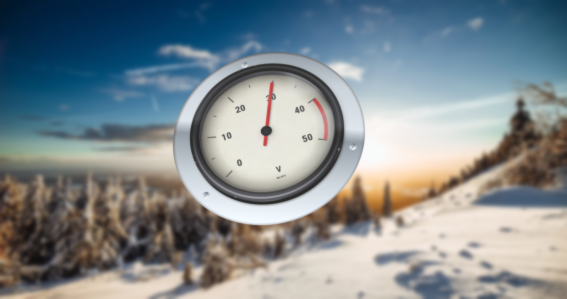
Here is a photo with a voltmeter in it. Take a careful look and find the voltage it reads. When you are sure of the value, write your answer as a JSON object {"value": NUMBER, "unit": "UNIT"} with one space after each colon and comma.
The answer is {"value": 30, "unit": "V"}
